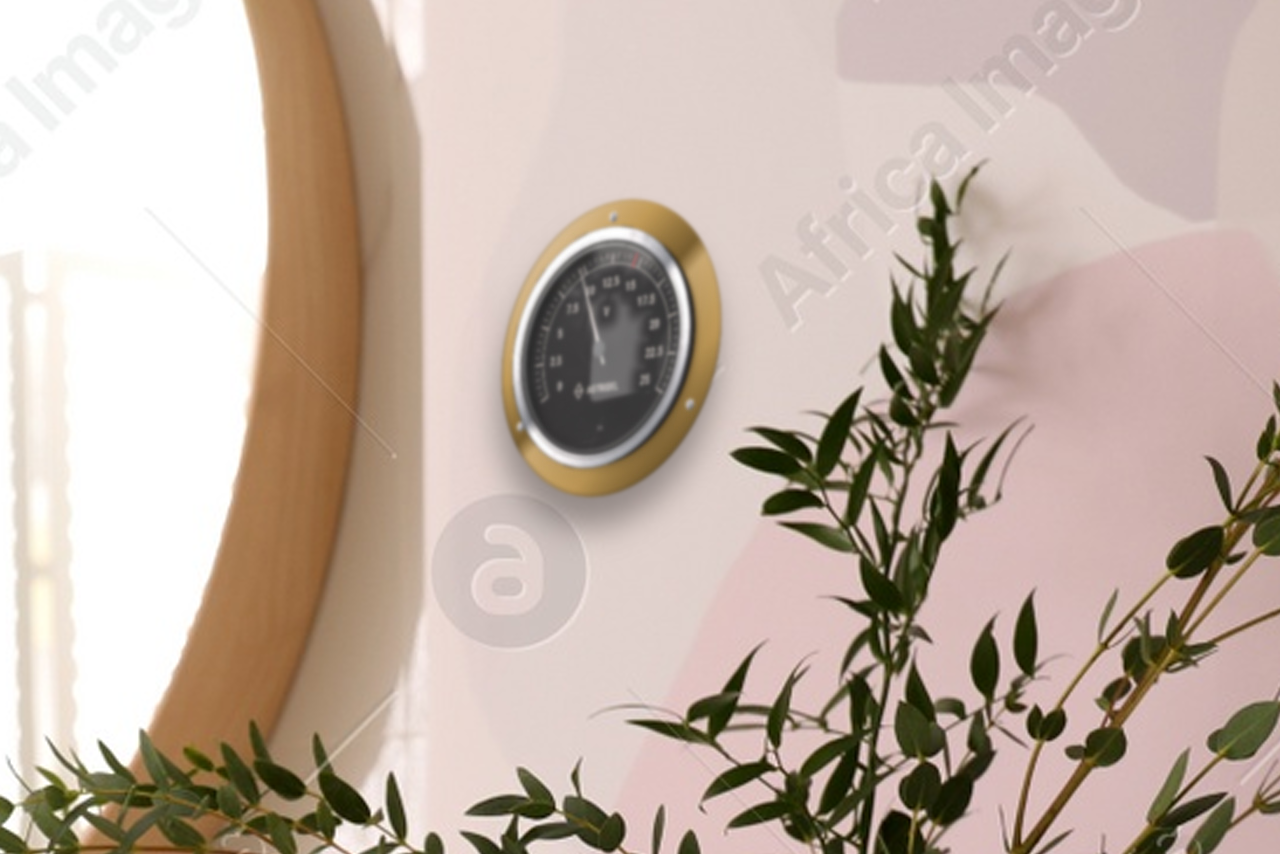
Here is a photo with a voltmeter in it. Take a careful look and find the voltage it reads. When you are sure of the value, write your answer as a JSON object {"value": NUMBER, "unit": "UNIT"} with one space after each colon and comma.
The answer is {"value": 10, "unit": "V"}
